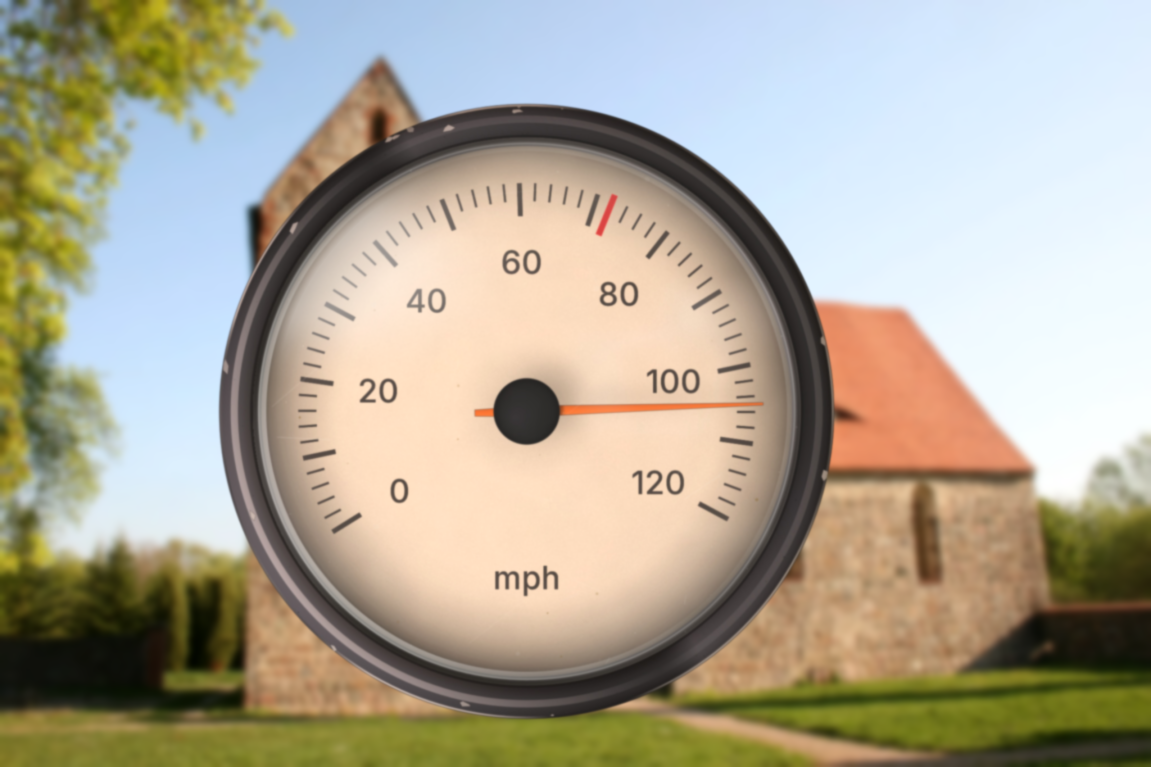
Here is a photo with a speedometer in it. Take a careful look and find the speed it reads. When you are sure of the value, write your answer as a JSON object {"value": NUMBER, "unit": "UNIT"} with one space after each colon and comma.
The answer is {"value": 105, "unit": "mph"}
